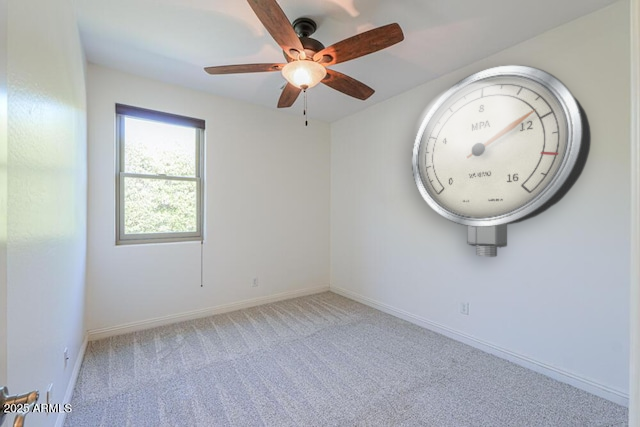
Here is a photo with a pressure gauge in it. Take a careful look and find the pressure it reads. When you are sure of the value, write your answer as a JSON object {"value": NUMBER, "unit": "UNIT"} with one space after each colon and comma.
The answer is {"value": 11.5, "unit": "MPa"}
